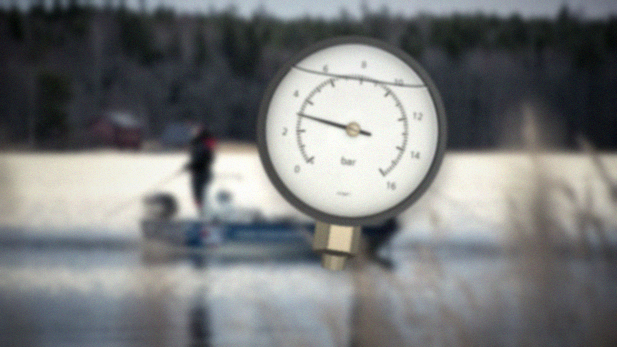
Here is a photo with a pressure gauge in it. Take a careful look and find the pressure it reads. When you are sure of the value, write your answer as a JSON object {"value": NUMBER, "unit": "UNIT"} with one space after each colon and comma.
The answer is {"value": 3, "unit": "bar"}
